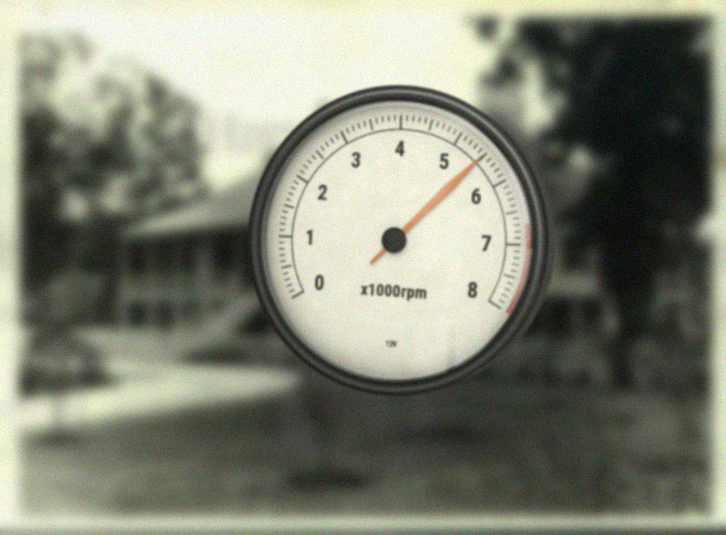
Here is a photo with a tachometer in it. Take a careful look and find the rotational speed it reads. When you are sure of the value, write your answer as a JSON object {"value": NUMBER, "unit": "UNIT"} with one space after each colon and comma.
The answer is {"value": 5500, "unit": "rpm"}
